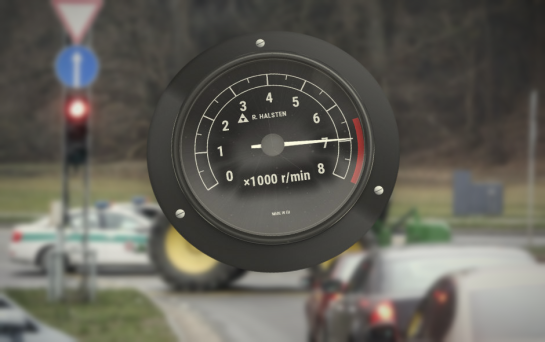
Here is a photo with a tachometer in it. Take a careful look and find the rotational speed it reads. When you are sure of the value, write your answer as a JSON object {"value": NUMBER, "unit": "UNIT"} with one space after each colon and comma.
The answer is {"value": 7000, "unit": "rpm"}
